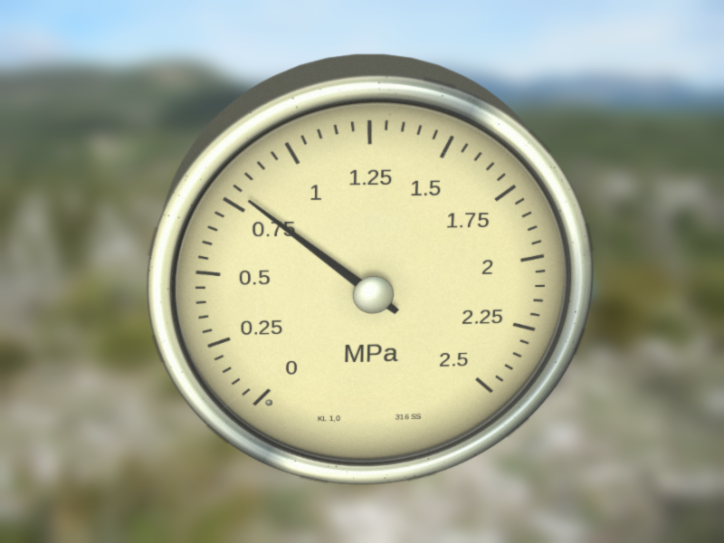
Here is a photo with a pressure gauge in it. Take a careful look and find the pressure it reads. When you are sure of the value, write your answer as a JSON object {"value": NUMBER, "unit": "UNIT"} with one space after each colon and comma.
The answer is {"value": 0.8, "unit": "MPa"}
